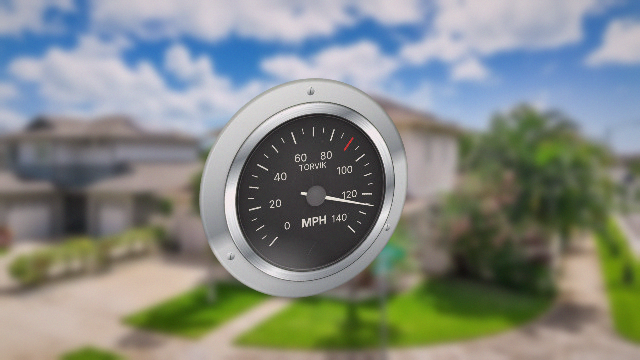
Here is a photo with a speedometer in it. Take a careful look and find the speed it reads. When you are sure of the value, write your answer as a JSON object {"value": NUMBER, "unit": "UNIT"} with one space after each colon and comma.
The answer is {"value": 125, "unit": "mph"}
